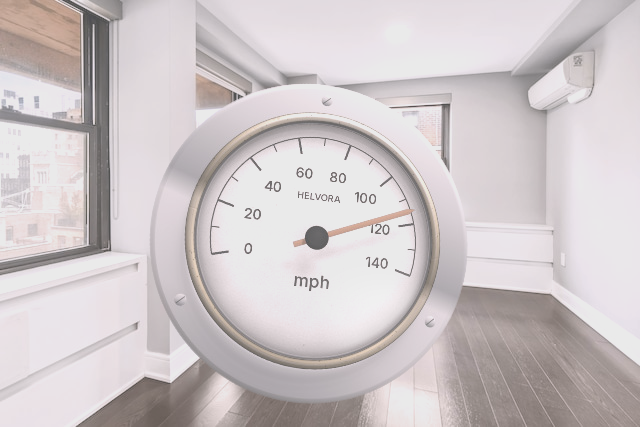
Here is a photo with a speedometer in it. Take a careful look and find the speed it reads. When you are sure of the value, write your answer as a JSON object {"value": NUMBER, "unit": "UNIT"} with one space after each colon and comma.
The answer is {"value": 115, "unit": "mph"}
